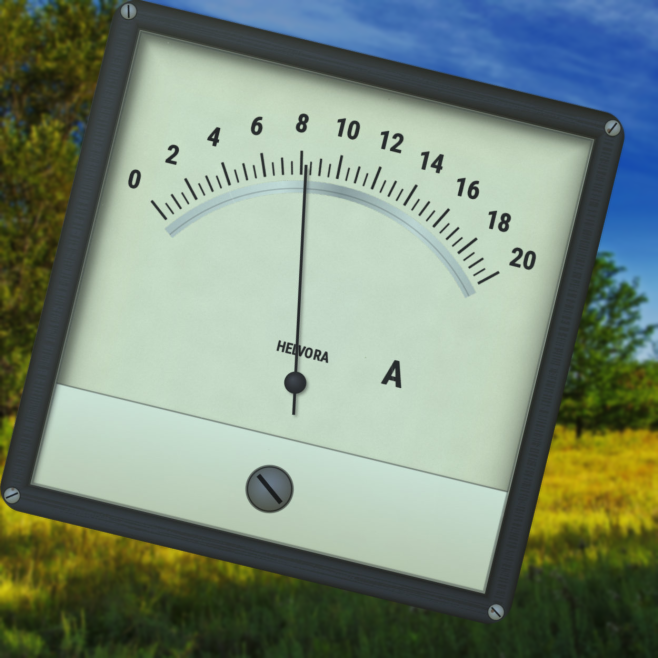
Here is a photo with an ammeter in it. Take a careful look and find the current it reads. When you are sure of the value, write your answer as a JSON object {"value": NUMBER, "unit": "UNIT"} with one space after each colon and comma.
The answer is {"value": 8.25, "unit": "A"}
